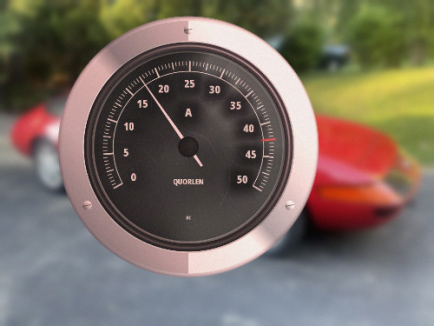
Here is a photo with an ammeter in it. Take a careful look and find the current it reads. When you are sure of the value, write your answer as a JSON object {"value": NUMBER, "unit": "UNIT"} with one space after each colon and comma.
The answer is {"value": 17.5, "unit": "A"}
